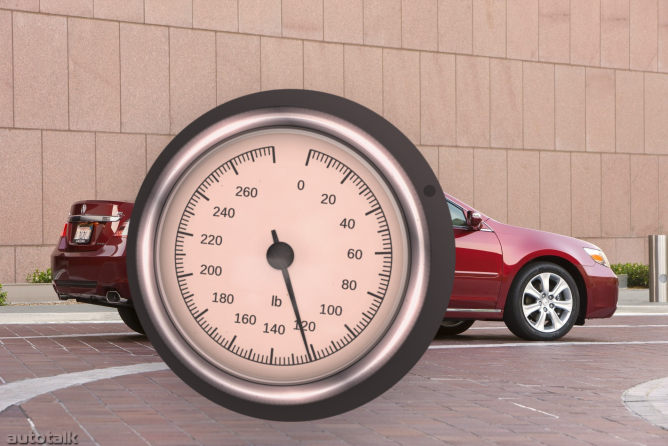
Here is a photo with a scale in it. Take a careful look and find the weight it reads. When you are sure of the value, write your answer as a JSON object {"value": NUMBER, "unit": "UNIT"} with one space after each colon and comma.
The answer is {"value": 122, "unit": "lb"}
